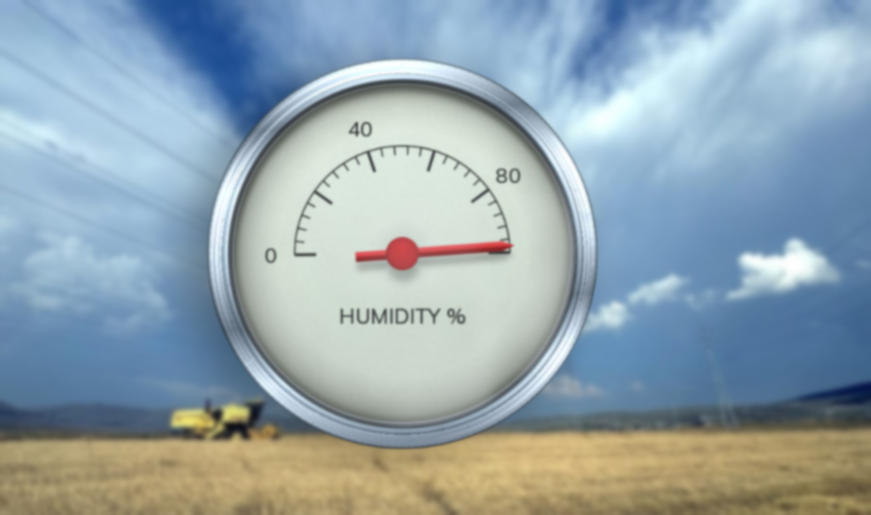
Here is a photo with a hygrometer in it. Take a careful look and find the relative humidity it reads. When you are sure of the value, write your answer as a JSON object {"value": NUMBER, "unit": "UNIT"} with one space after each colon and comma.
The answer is {"value": 98, "unit": "%"}
